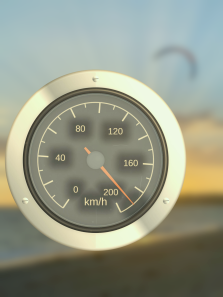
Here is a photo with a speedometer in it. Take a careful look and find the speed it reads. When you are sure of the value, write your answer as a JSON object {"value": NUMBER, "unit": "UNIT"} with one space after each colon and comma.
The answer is {"value": 190, "unit": "km/h"}
